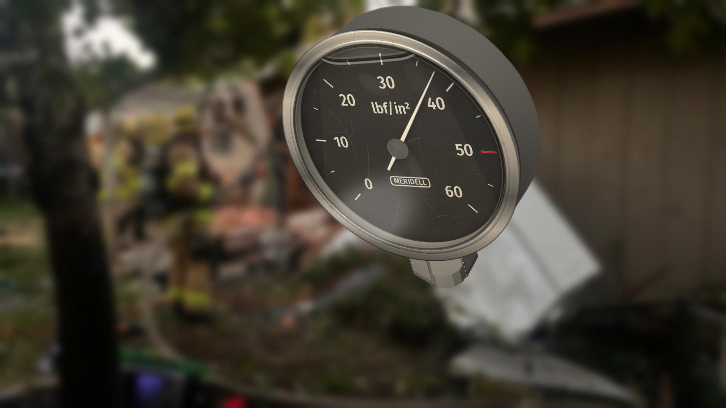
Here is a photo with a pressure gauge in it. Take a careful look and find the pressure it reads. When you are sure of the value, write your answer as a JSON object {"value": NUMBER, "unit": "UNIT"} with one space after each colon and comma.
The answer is {"value": 37.5, "unit": "psi"}
